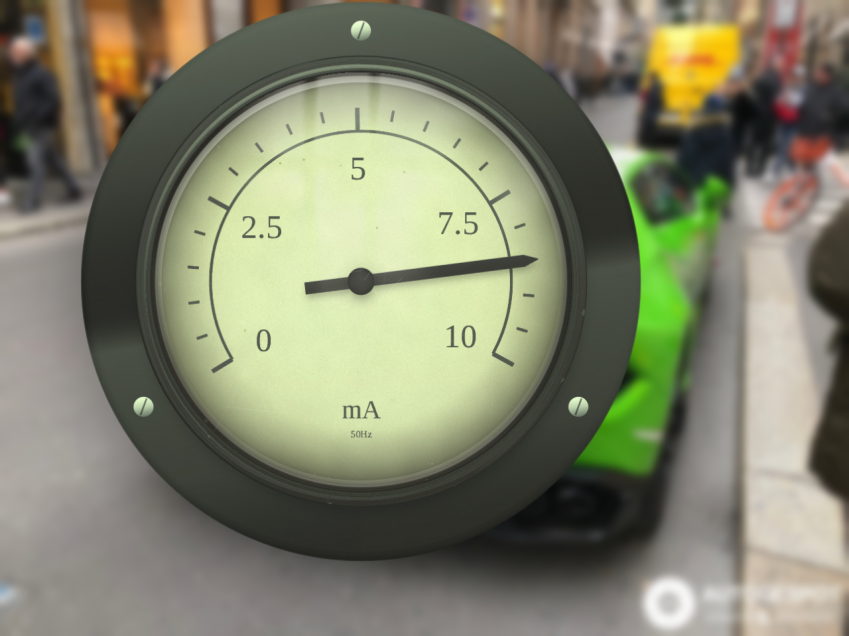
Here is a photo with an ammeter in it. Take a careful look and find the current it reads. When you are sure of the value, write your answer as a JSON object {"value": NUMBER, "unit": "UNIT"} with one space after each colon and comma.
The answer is {"value": 8.5, "unit": "mA"}
